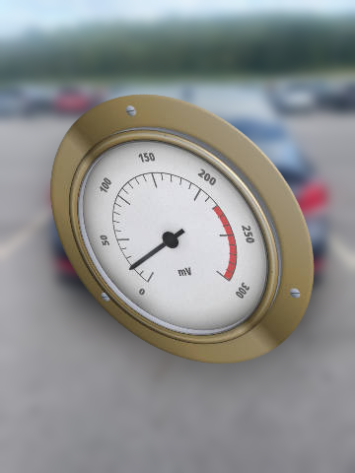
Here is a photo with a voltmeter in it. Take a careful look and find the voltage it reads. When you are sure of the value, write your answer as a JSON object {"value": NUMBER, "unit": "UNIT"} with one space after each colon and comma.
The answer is {"value": 20, "unit": "mV"}
